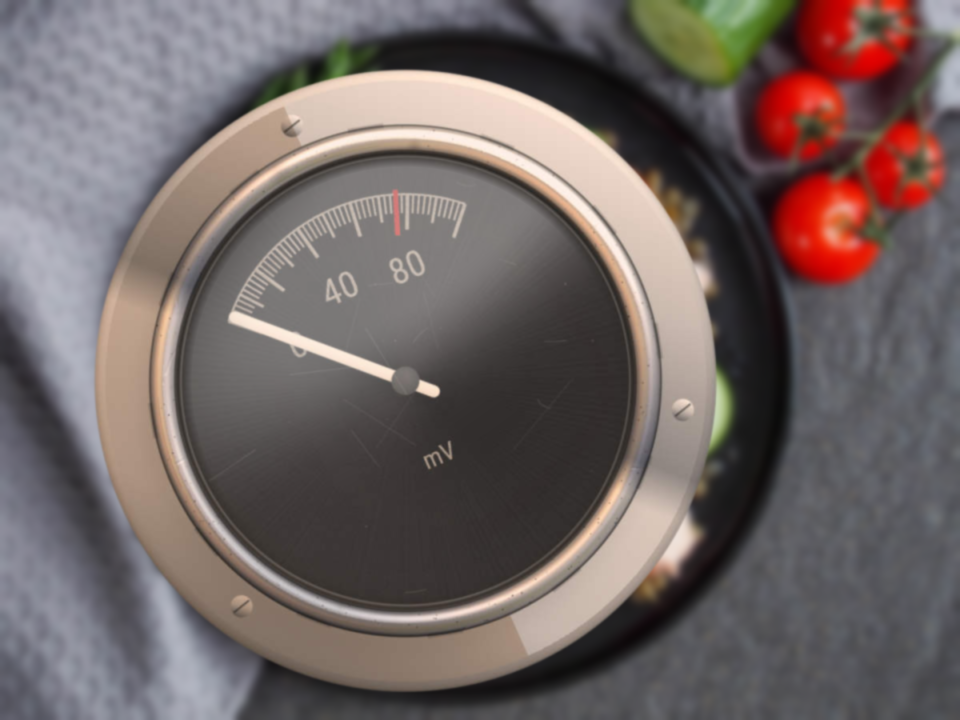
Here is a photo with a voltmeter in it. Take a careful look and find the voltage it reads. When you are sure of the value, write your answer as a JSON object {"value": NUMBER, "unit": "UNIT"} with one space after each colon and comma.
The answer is {"value": 2, "unit": "mV"}
